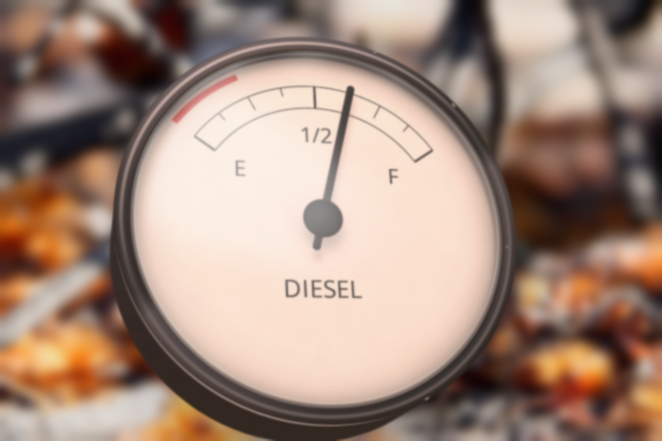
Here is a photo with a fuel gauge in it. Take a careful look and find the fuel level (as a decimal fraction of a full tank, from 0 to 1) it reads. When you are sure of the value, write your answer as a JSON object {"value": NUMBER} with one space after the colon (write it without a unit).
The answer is {"value": 0.625}
